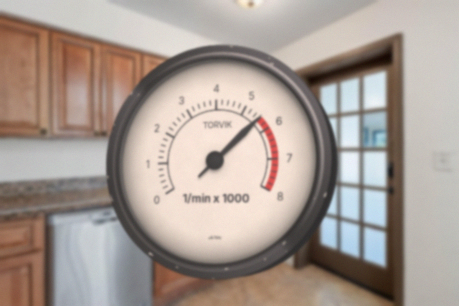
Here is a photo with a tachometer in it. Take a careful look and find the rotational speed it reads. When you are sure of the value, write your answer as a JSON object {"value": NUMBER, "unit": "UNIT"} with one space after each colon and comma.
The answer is {"value": 5600, "unit": "rpm"}
